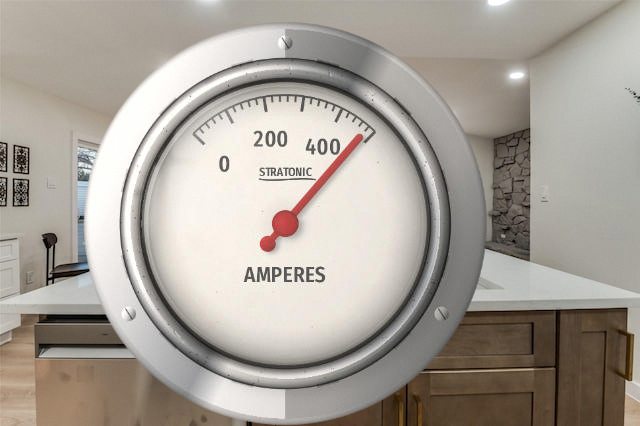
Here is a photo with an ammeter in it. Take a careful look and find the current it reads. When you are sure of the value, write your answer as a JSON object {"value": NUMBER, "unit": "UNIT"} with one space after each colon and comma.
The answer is {"value": 480, "unit": "A"}
